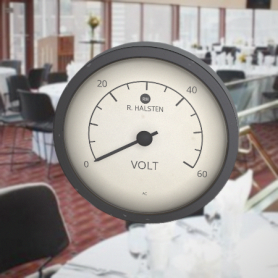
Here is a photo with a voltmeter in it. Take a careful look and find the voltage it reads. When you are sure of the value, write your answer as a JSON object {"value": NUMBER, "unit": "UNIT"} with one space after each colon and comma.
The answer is {"value": 0, "unit": "V"}
